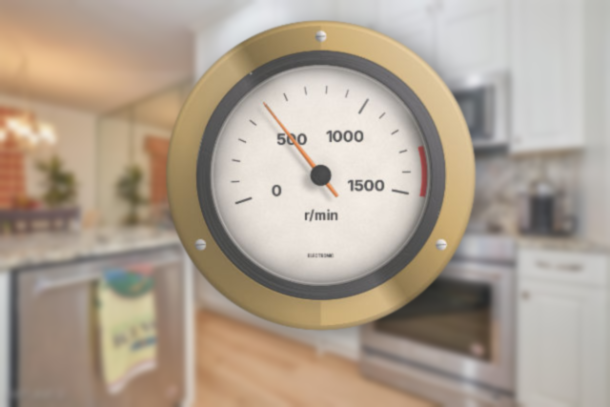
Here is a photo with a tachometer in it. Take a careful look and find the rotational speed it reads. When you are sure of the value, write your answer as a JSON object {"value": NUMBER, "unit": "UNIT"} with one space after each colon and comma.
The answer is {"value": 500, "unit": "rpm"}
